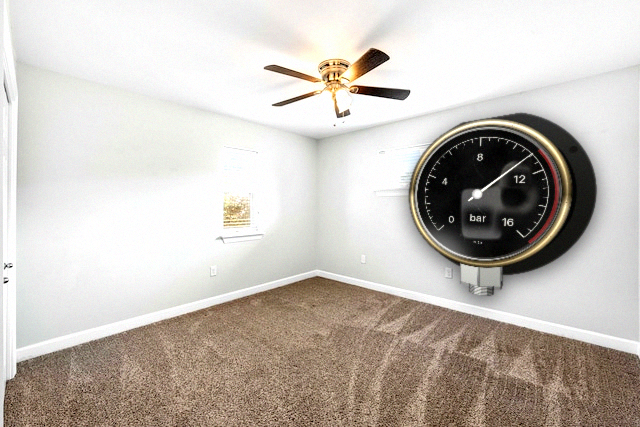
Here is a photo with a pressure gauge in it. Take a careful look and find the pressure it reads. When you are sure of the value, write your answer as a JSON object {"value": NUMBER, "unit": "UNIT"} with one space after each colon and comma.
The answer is {"value": 11, "unit": "bar"}
